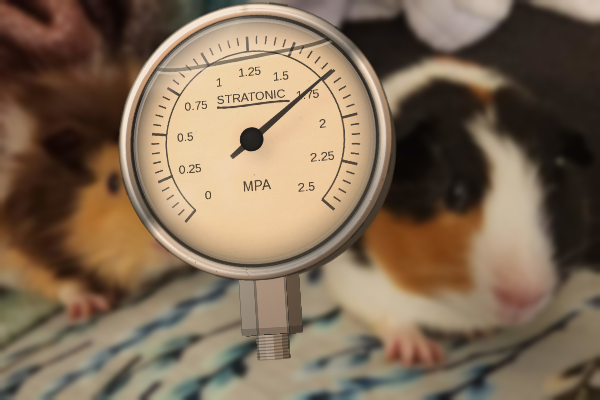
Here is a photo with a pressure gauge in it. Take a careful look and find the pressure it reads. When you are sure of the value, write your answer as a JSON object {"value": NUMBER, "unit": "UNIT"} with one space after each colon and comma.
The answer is {"value": 1.75, "unit": "MPa"}
